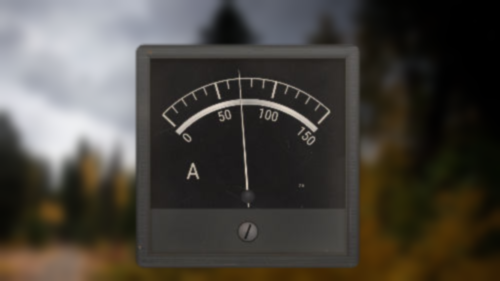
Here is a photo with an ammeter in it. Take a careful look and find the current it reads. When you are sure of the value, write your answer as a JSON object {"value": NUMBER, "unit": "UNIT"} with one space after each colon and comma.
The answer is {"value": 70, "unit": "A"}
